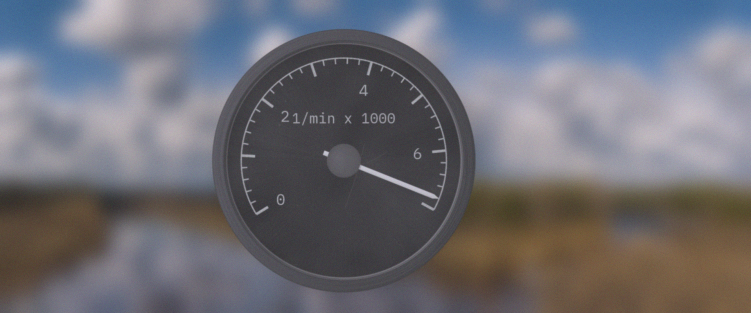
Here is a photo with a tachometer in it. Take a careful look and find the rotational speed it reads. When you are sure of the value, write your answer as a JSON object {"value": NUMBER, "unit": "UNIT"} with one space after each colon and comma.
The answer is {"value": 6800, "unit": "rpm"}
